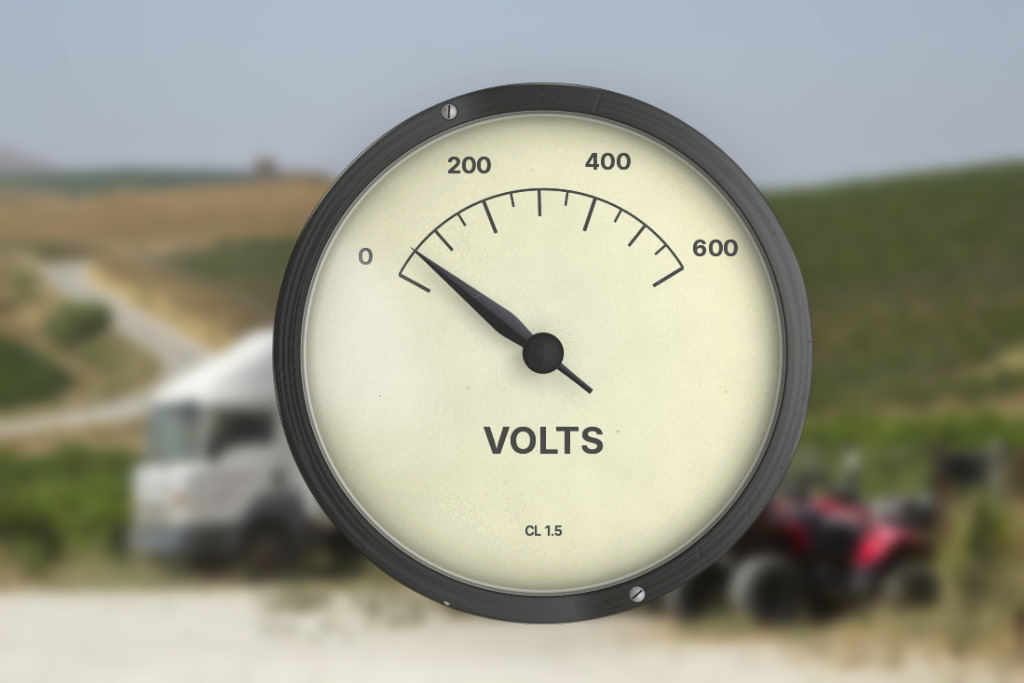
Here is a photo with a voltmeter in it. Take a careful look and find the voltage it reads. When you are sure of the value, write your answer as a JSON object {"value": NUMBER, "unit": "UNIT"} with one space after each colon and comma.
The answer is {"value": 50, "unit": "V"}
